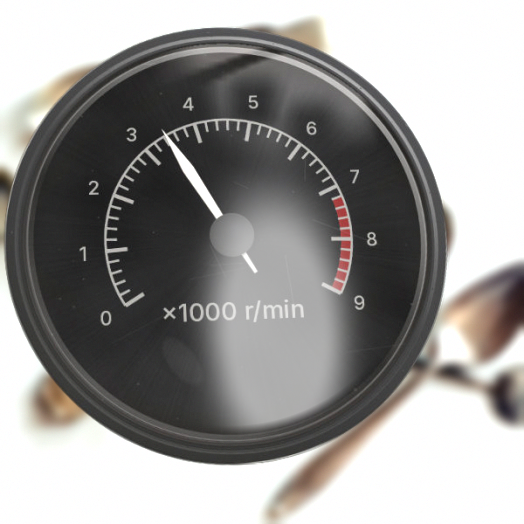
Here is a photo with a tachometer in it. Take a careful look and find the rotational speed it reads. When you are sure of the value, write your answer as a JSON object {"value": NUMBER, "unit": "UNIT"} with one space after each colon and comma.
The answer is {"value": 3400, "unit": "rpm"}
